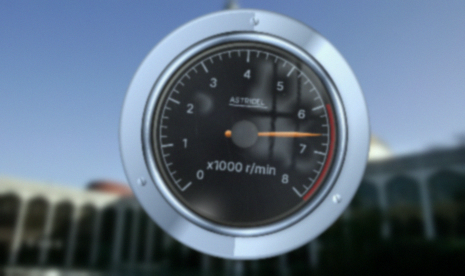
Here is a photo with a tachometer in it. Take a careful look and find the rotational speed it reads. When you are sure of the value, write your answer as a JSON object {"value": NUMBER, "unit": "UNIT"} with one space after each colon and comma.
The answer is {"value": 6600, "unit": "rpm"}
